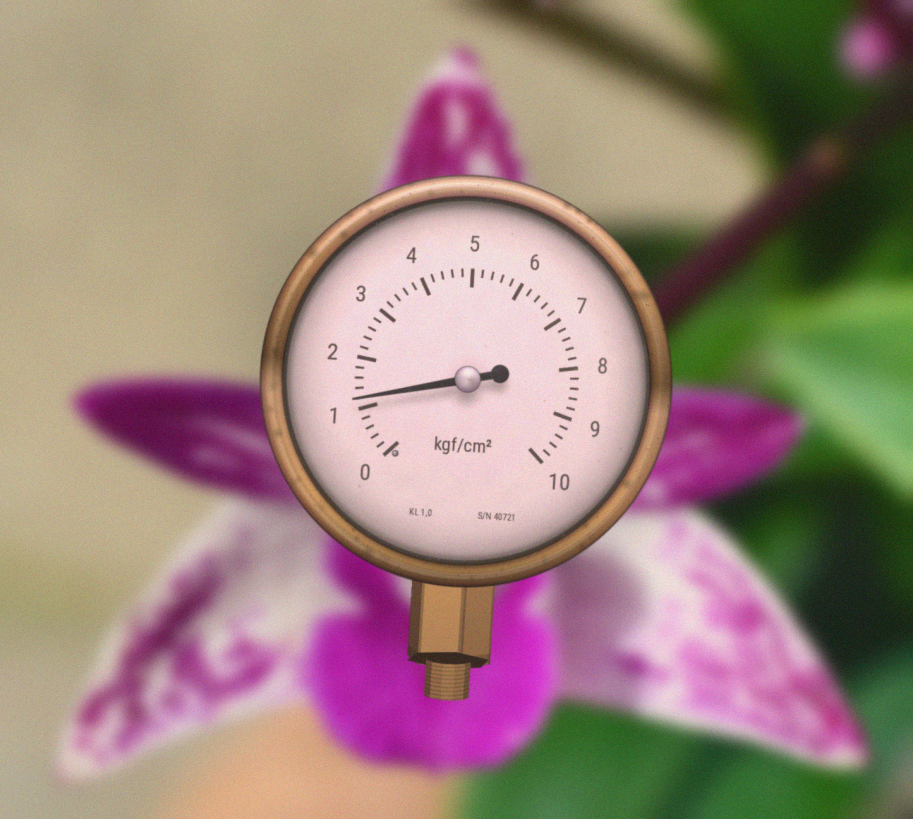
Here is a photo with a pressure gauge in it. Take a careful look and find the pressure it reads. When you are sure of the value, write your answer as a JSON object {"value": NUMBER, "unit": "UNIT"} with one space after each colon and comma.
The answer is {"value": 1.2, "unit": "kg/cm²"}
